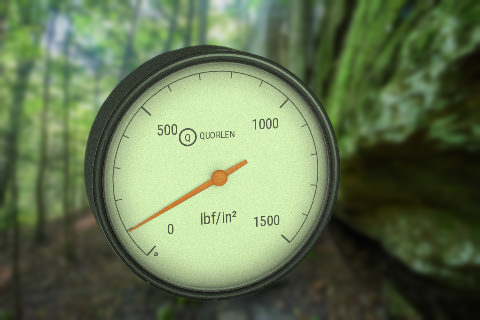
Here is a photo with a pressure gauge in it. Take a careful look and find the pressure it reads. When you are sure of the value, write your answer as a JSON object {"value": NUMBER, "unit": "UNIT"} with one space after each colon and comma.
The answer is {"value": 100, "unit": "psi"}
